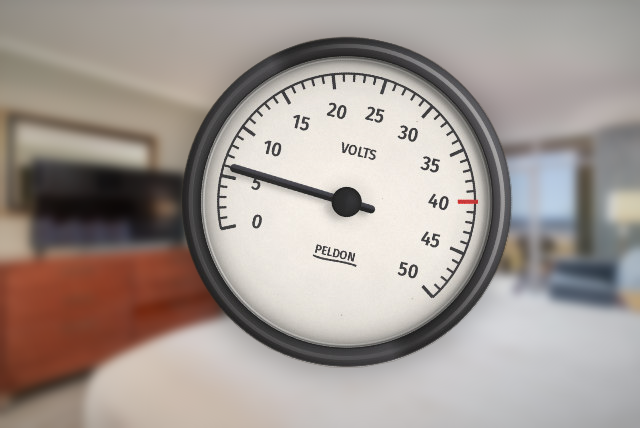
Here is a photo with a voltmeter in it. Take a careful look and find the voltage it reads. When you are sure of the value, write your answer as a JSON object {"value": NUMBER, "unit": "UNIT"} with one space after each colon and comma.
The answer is {"value": 6, "unit": "V"}
